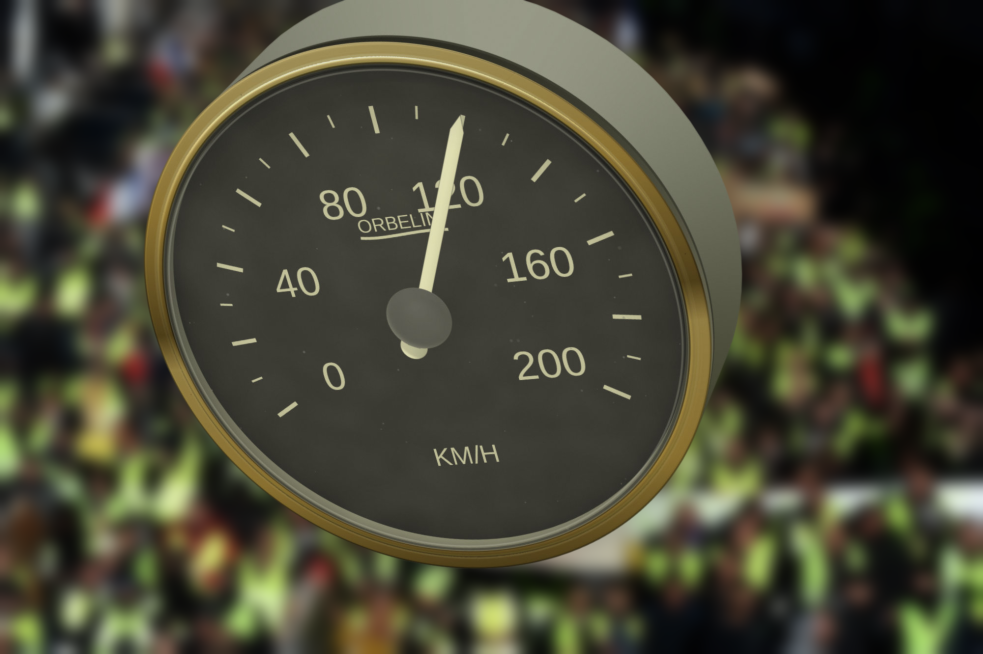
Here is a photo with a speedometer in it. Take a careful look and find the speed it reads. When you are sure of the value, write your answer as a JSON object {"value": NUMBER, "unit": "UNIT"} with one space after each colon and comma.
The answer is {"value": 120, "unit": "km/h"}
